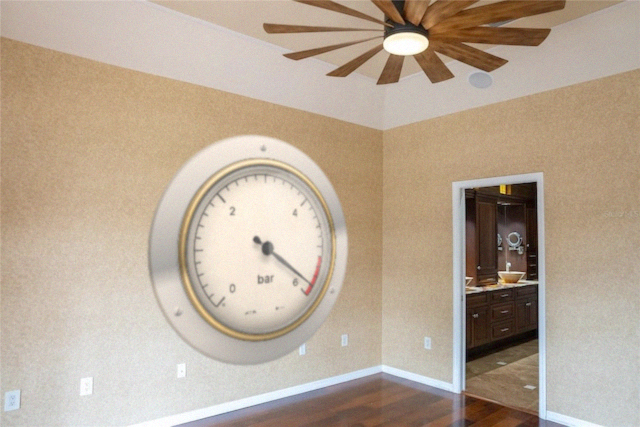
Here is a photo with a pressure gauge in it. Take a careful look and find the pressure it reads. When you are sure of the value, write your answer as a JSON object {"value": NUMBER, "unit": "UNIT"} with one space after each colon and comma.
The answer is {"value": 5.8, "unit": "bar"}
